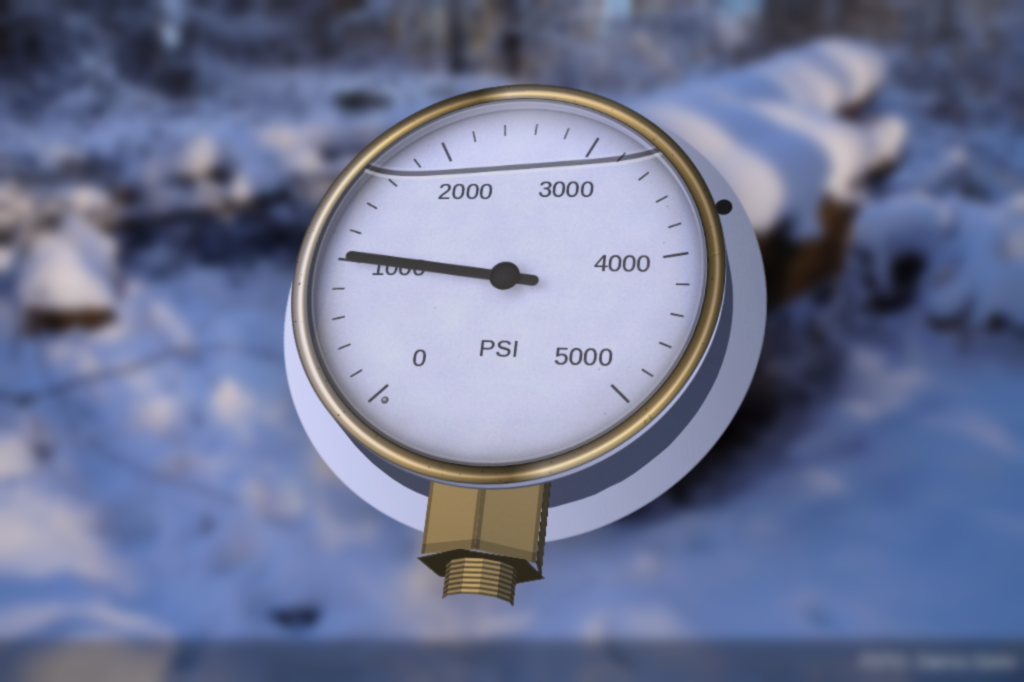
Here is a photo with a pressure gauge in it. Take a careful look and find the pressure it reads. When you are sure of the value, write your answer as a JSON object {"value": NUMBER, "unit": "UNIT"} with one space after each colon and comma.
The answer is {"value": 1000, "unit": "psi"}
